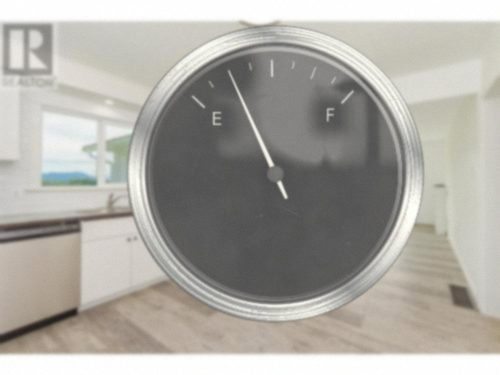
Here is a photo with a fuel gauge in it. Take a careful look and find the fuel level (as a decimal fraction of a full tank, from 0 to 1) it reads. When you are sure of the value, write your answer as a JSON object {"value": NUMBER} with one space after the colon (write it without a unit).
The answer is {"value": 0.25}
